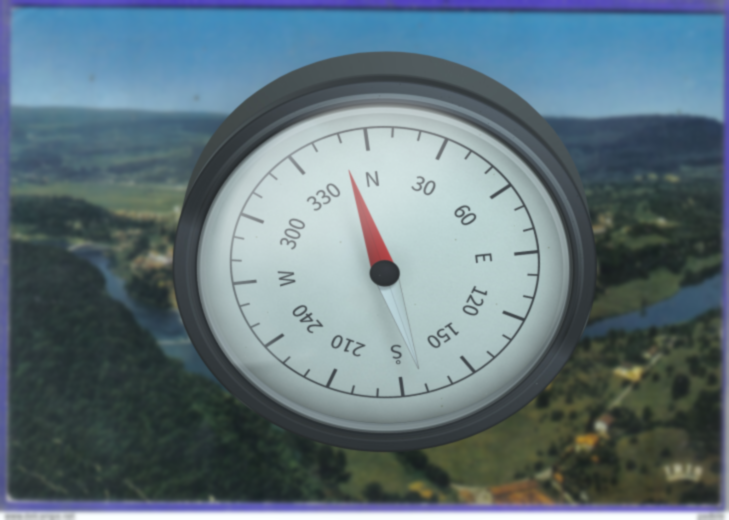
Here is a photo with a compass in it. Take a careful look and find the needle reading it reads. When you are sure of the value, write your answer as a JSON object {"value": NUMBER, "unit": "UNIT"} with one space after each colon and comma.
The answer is {"value": 350, "unit": "°"}
